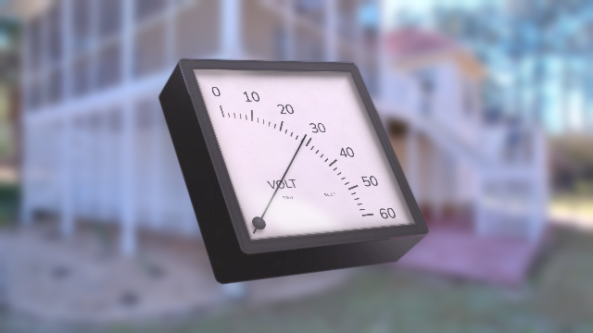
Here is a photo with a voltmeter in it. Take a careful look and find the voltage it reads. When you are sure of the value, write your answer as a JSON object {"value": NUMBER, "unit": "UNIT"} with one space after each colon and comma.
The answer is {"value": 28, "unit": "V"}
